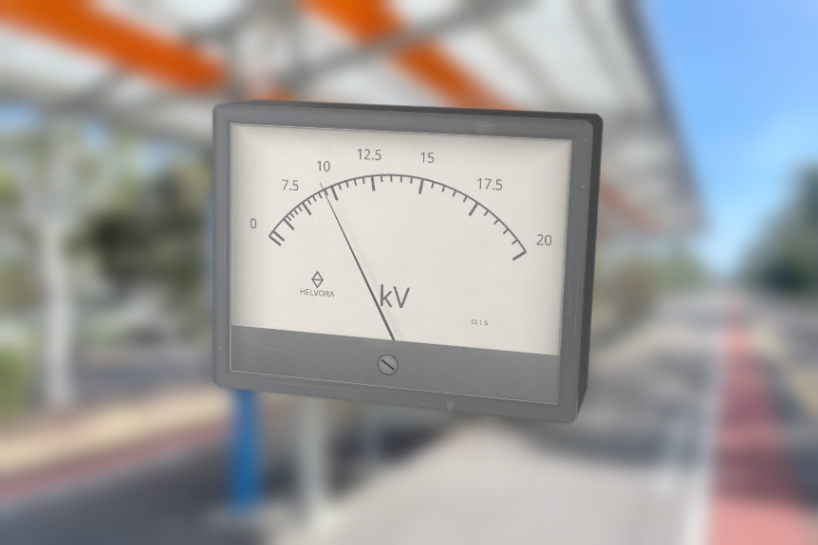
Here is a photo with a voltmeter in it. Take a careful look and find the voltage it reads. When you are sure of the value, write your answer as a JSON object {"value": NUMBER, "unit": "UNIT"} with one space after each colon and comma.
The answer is {"value": 9.5, "unit": "kV"}
